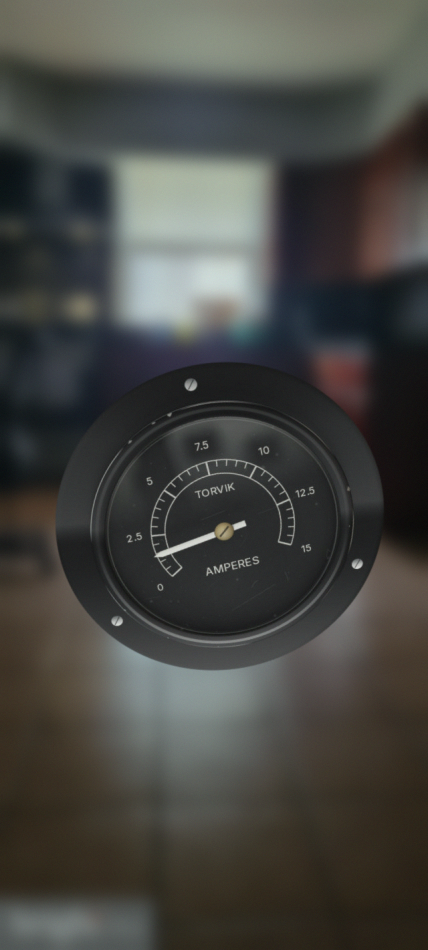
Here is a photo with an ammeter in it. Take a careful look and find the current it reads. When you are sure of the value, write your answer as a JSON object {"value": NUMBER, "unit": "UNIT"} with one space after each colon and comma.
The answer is {"value": 1.5, "unit": "A"}
